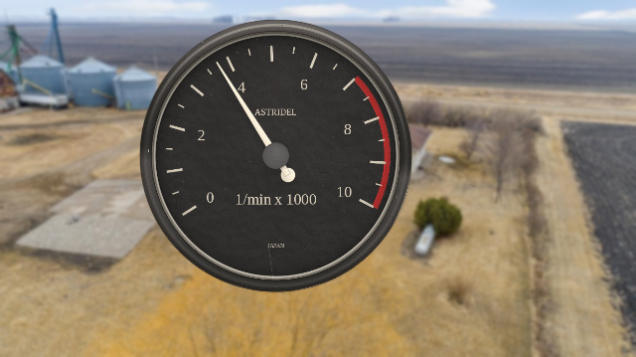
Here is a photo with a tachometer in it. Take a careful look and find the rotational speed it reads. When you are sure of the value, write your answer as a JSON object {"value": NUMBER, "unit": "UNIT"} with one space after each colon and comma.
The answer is {"value": 3750, "unit": "rpm"}
